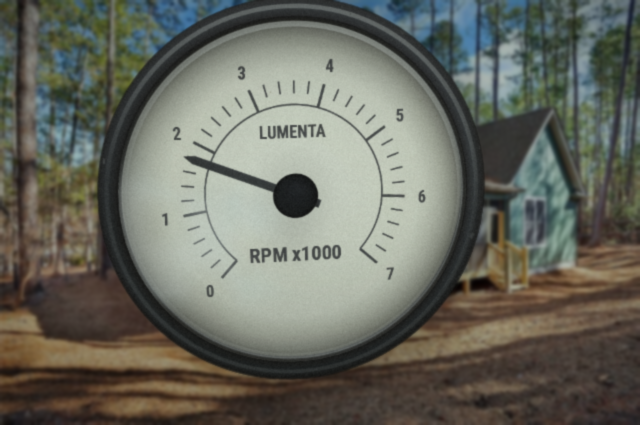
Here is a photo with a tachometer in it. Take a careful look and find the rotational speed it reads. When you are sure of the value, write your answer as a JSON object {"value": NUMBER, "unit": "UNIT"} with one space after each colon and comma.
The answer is {"value": 1800, "unit": "rpm"}
